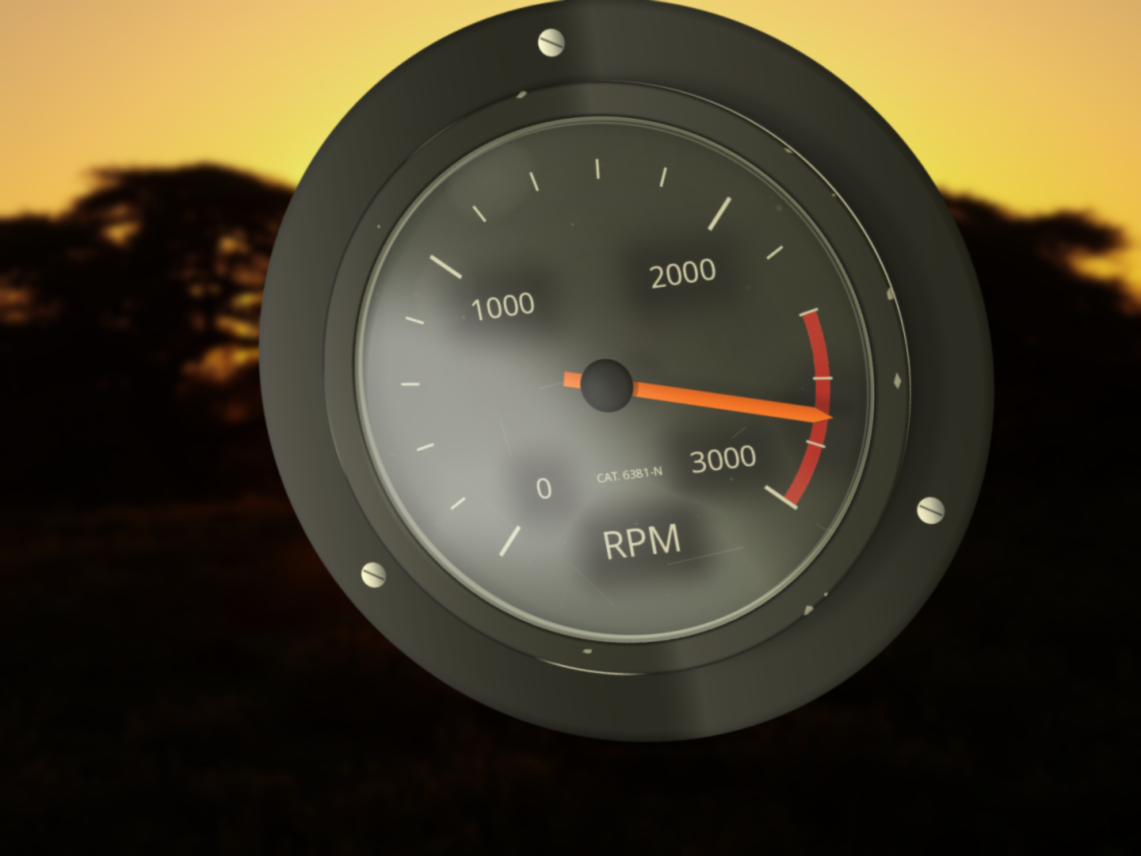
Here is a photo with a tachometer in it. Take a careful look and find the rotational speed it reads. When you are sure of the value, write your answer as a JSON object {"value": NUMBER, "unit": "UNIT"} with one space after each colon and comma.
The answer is {"value": 2700, "unit": "rpm"}
